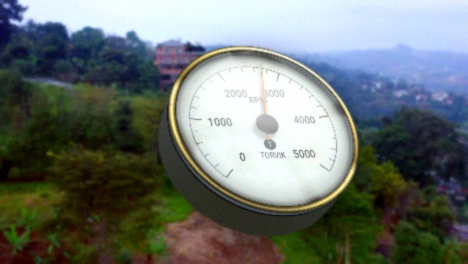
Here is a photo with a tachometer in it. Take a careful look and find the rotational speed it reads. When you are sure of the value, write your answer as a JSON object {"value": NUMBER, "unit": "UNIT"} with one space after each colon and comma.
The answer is {"value": 2700, "unit": "rpm"}
